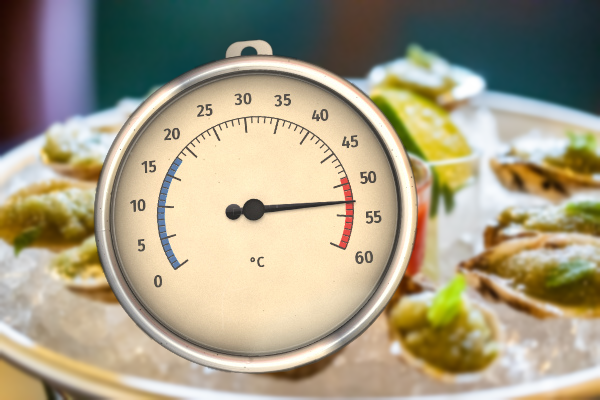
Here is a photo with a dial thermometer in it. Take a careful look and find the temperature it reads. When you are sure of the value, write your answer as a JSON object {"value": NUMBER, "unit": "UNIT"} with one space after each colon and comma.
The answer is {"value": 53, "unit": "°C"}
